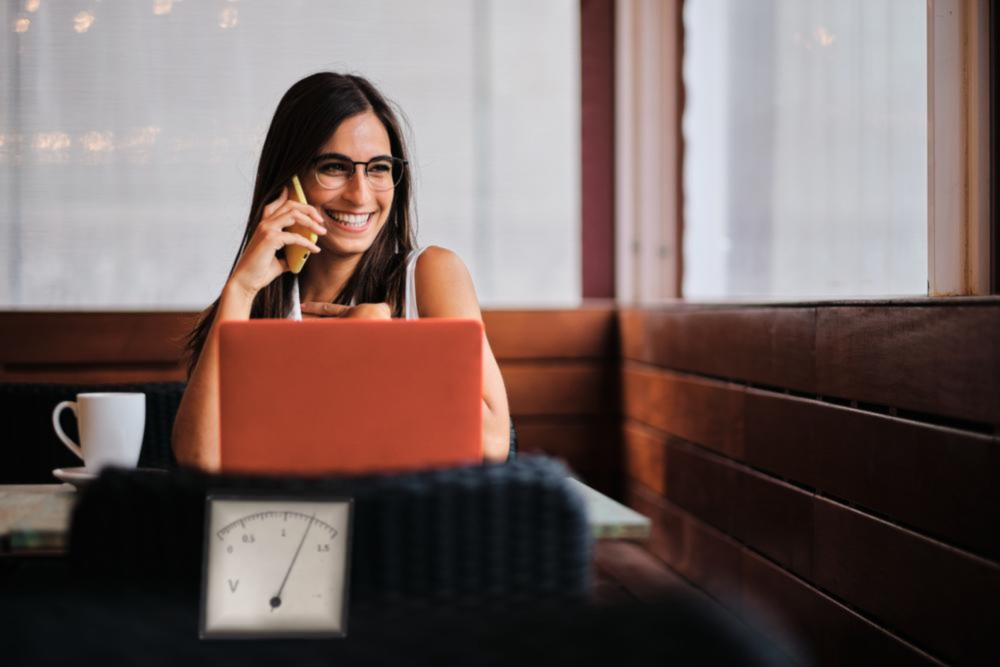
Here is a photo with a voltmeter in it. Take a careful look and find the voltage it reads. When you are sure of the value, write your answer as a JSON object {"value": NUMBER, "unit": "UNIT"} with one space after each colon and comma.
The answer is {"value": 1.25, "unit": "V"}
